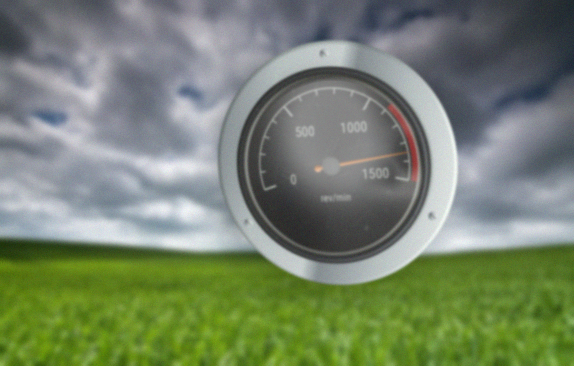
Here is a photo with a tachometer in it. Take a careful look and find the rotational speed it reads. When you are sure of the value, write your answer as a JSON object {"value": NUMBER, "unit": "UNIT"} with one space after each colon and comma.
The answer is {"value": 1350, "unit": "rpm"}
